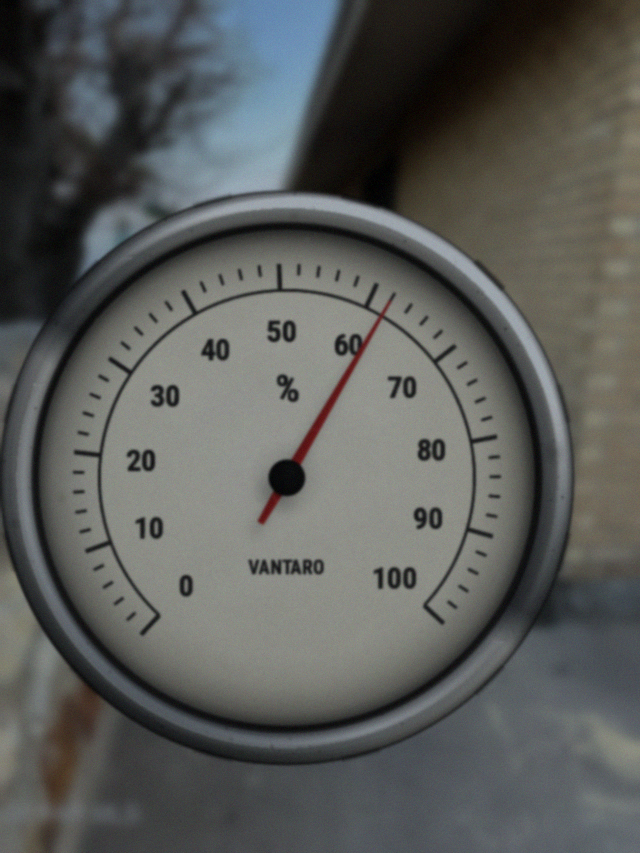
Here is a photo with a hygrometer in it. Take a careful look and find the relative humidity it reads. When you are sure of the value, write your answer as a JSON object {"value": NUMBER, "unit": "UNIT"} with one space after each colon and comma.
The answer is {"value": 62, "unit": "%"}
